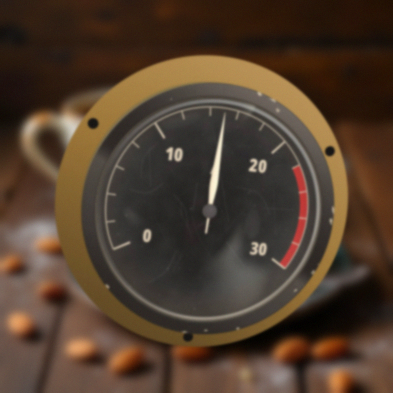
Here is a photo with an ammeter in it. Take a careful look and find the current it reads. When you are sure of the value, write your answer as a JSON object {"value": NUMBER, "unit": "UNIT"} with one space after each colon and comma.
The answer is {"value": 15, "unit": "A"}
